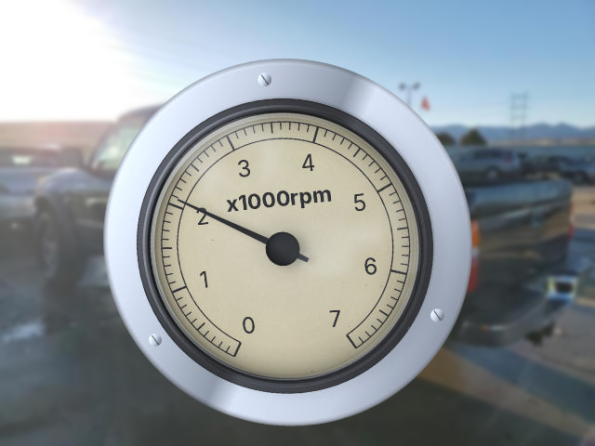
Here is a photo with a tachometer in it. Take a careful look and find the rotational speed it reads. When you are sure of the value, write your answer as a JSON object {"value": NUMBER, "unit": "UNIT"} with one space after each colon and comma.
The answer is {"value": 2100, "unit": "rpm"}
